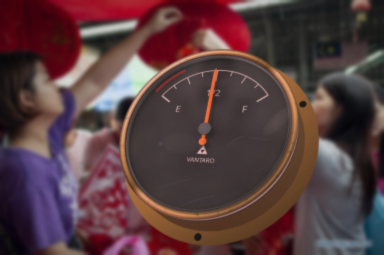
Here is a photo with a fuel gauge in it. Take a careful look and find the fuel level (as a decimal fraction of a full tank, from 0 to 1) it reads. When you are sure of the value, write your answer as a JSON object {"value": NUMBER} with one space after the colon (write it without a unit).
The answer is {"value": 0.5}
